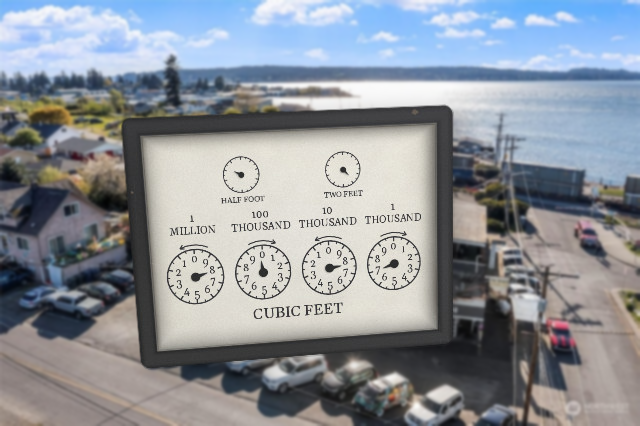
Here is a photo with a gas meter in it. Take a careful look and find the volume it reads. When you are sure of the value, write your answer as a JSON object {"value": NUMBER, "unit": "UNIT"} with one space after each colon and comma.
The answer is {"value": 797700, "unit": "ft³"}
